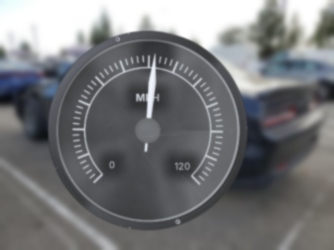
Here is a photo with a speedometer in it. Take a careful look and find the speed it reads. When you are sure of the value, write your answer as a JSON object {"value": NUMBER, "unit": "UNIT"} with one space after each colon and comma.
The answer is {"value": 62, "unit": "mph"}
